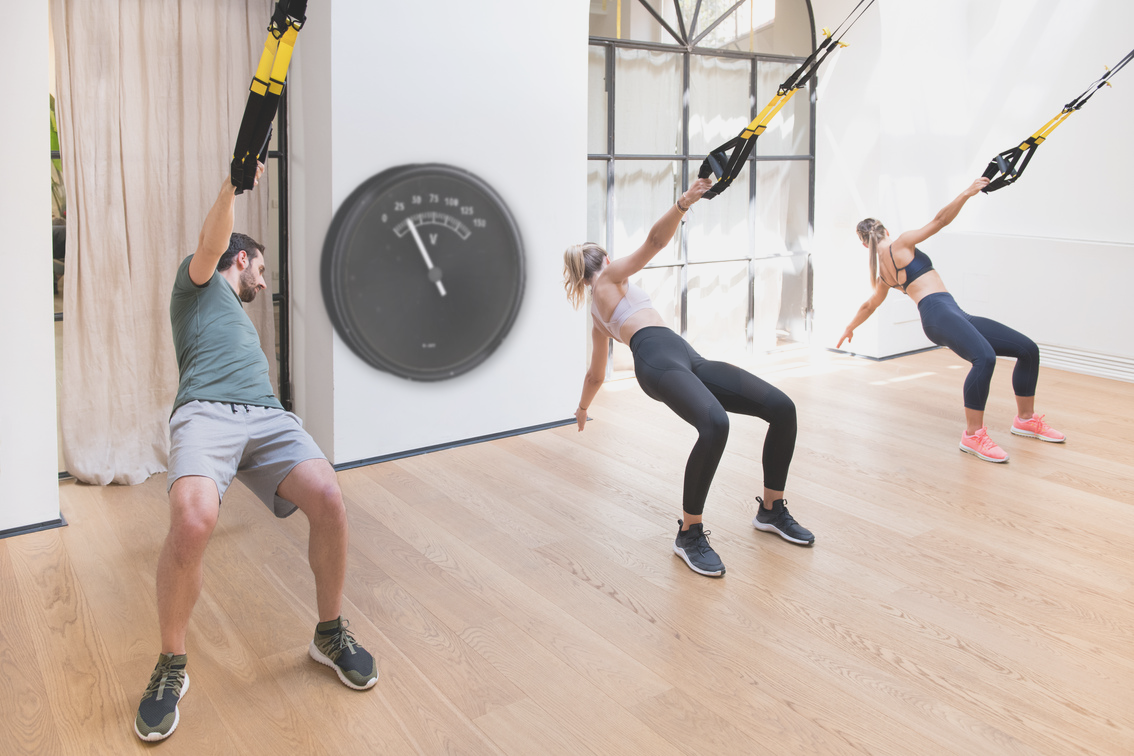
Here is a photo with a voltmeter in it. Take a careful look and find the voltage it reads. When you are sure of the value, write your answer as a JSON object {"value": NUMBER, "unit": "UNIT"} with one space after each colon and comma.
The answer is {"value": 25, "unit": "V"}
